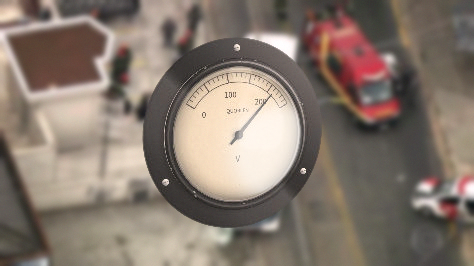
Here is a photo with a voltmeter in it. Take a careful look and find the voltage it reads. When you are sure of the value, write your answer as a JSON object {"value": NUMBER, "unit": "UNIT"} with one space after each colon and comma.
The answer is {"value": 210, "unit": "V"}
